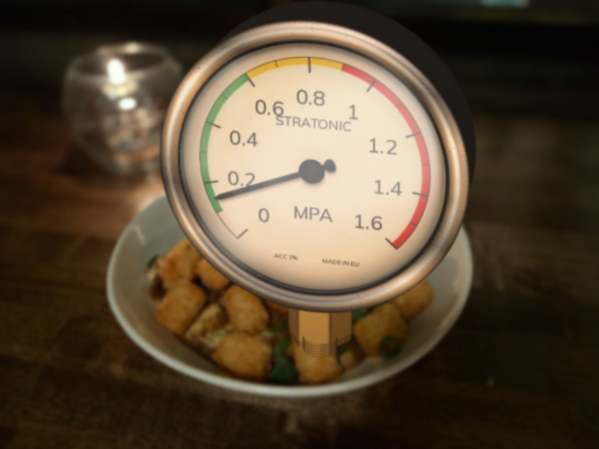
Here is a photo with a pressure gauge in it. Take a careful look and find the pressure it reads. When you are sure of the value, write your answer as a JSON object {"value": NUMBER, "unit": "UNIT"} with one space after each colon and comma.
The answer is {"value": 0.15, "unit": "MPa"}
